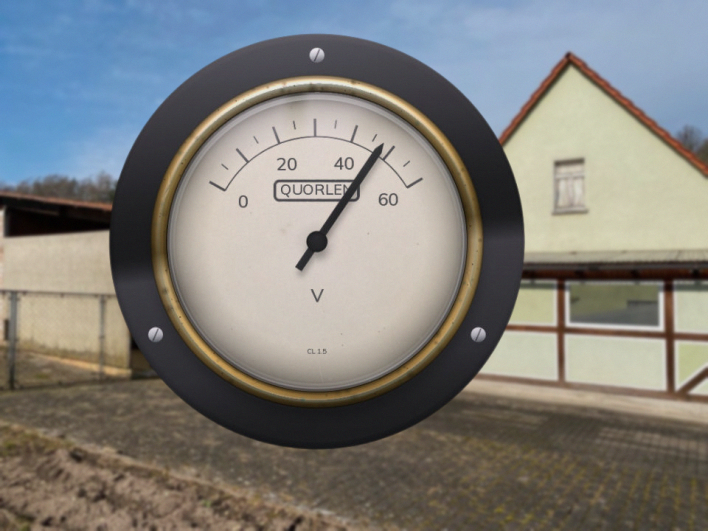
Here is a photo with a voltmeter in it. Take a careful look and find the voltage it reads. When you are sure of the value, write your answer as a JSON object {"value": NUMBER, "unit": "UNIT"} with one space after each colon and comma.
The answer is {"value": 47.5, "unit": "V"}
